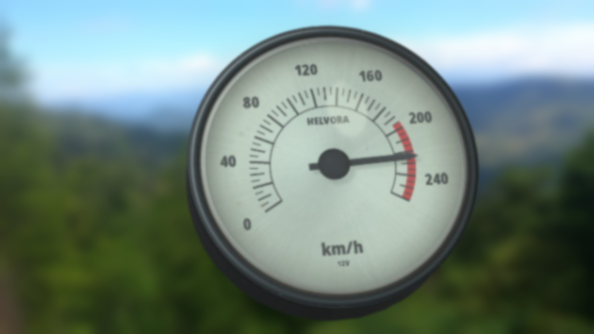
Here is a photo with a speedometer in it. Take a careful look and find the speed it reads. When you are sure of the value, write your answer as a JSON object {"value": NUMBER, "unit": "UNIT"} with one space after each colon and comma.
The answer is {"value": 225, "unit": "km/h"}
